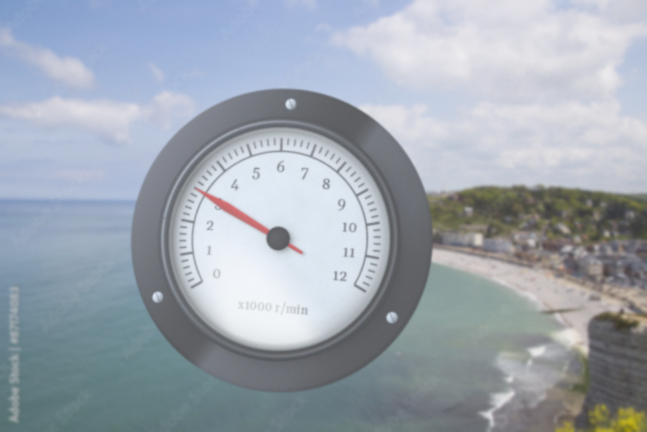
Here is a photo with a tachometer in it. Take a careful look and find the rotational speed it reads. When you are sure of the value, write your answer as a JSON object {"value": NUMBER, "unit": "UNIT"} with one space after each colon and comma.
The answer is {"value": 3000, "unit": "rpm"}
